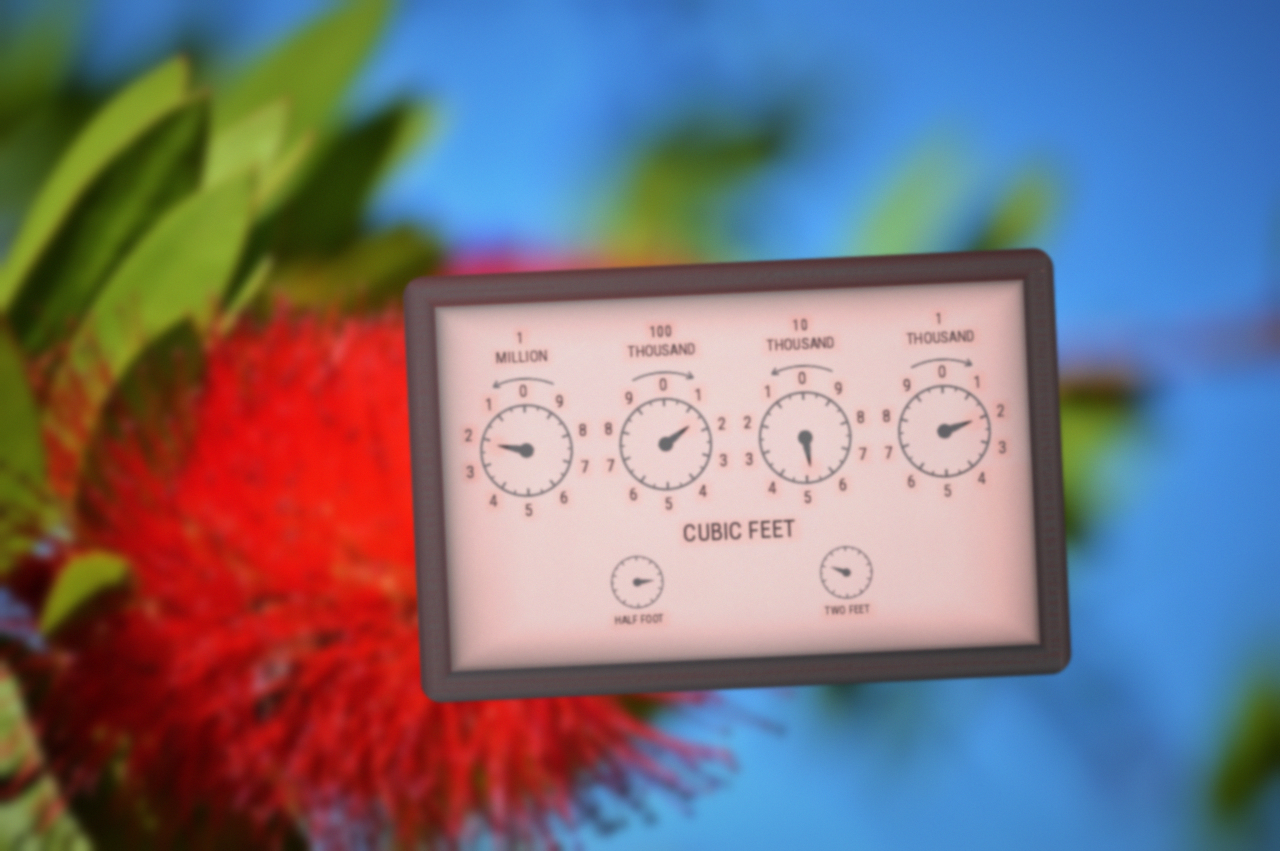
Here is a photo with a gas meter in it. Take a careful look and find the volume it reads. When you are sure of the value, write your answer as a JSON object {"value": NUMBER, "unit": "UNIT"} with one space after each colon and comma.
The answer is {"value": 215200, "unit": "ft³"}
